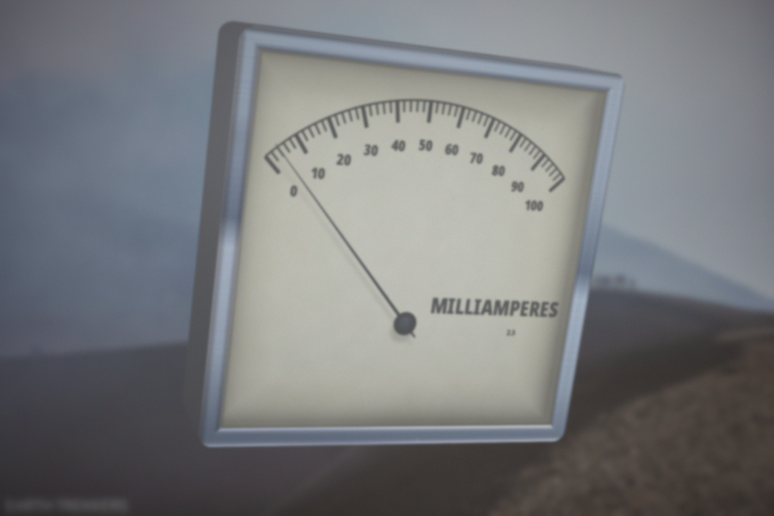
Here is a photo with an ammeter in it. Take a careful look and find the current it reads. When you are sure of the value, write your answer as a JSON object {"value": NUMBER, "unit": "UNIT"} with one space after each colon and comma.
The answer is {"value": 4, "unit": "mA"}
